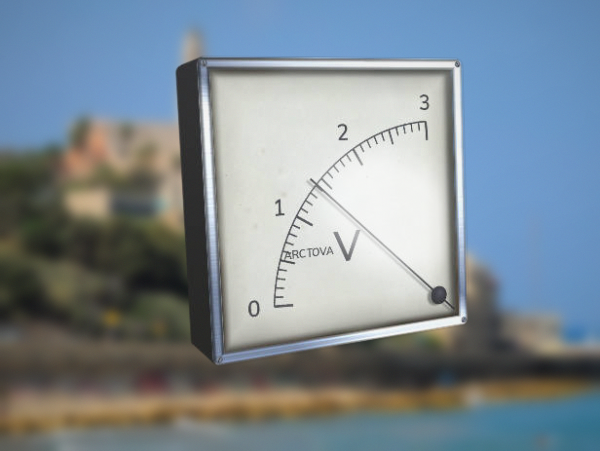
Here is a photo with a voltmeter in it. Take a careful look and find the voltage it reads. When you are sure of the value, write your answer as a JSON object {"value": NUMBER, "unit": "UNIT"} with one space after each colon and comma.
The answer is {"value": 1.4, "unit": "V"}
